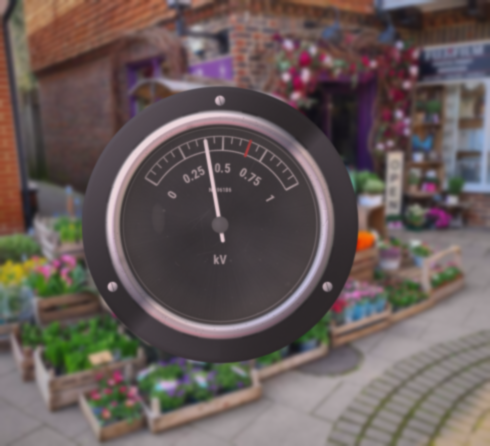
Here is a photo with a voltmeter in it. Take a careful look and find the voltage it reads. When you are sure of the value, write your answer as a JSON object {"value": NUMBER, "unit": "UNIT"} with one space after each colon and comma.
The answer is {"value": 0.4, "unit": "kV"}
